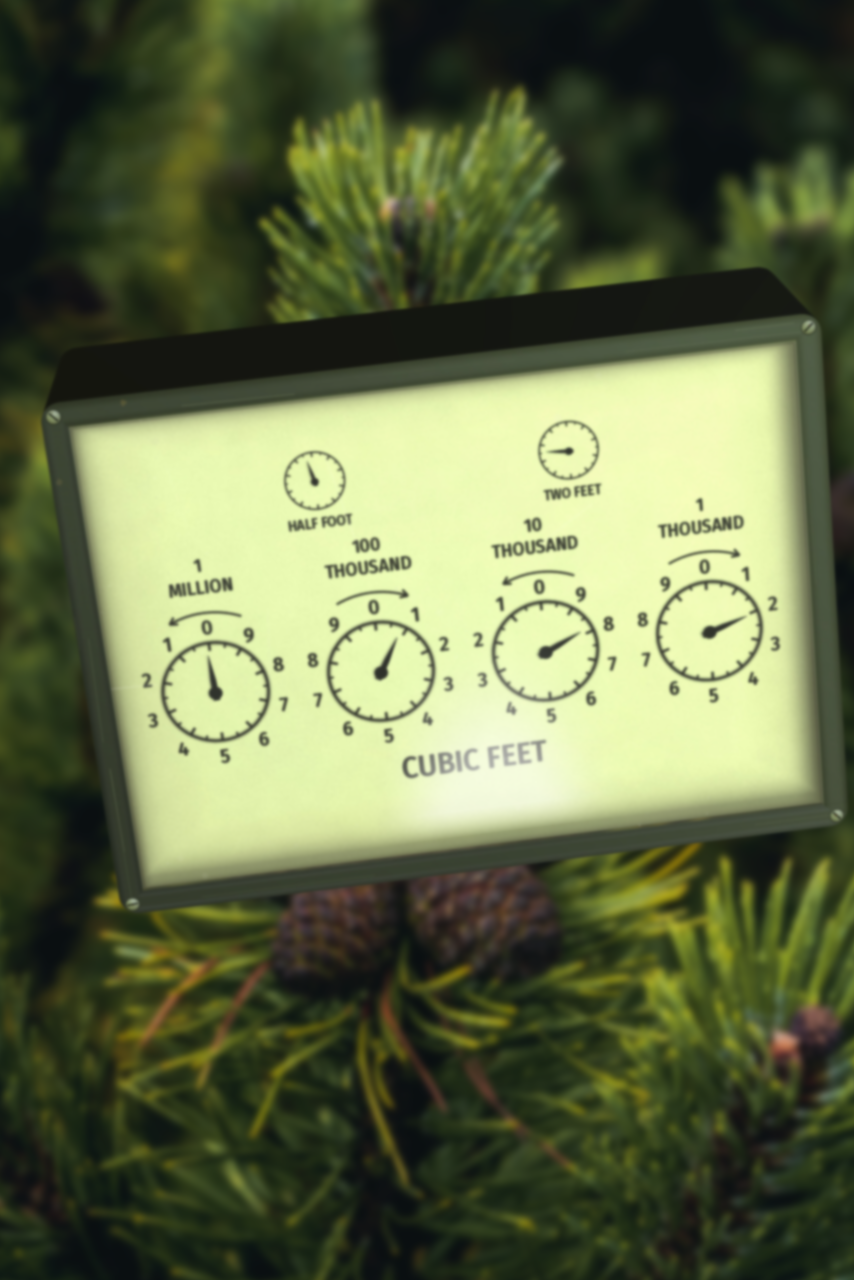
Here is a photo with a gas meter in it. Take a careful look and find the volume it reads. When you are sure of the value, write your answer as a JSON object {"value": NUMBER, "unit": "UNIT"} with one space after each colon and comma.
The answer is {"value": 8200, "unit": "ft³"}
